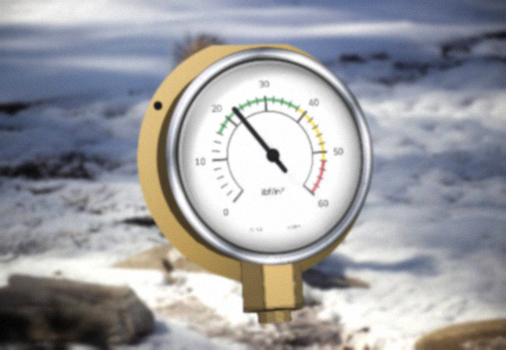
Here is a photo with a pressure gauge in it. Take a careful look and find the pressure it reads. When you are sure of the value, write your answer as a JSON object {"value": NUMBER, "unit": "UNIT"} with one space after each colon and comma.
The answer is {"value": 22, "unit": "psi"}
